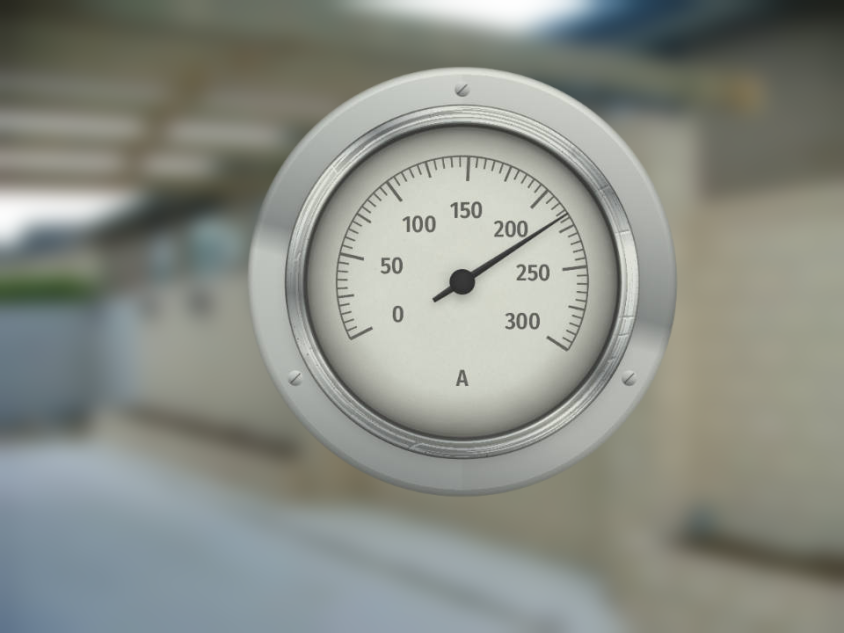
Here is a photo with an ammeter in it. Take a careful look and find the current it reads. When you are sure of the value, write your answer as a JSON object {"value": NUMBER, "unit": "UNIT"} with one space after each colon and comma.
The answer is {"value": 217.5, "unit": "A"}
